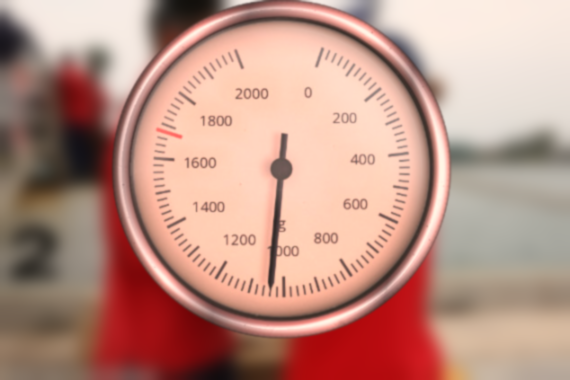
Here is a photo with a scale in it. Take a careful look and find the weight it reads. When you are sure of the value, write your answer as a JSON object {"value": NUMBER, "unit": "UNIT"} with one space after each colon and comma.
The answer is {"value": 1040, "unit": "g"}
